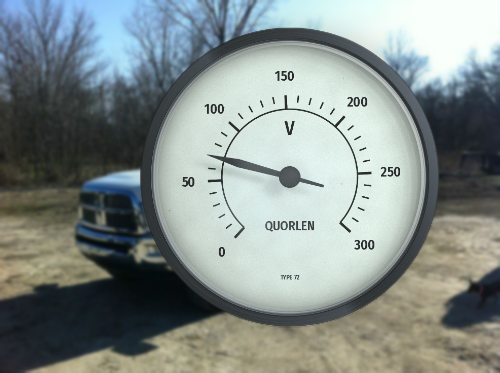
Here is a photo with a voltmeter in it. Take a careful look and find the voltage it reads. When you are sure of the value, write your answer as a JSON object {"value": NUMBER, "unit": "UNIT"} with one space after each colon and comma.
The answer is {"value": 70, "unit": "V"}
